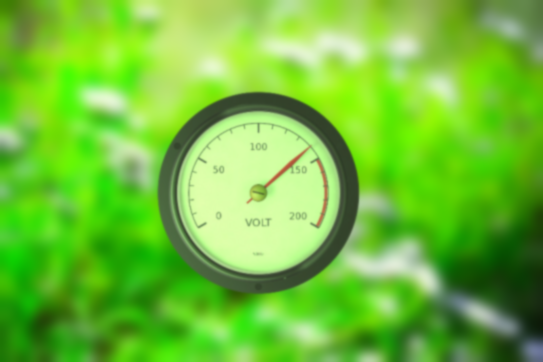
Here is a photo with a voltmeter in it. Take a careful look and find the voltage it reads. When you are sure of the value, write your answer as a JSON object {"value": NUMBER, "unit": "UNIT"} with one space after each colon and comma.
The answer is {"value": 140, "unit": "V"}
